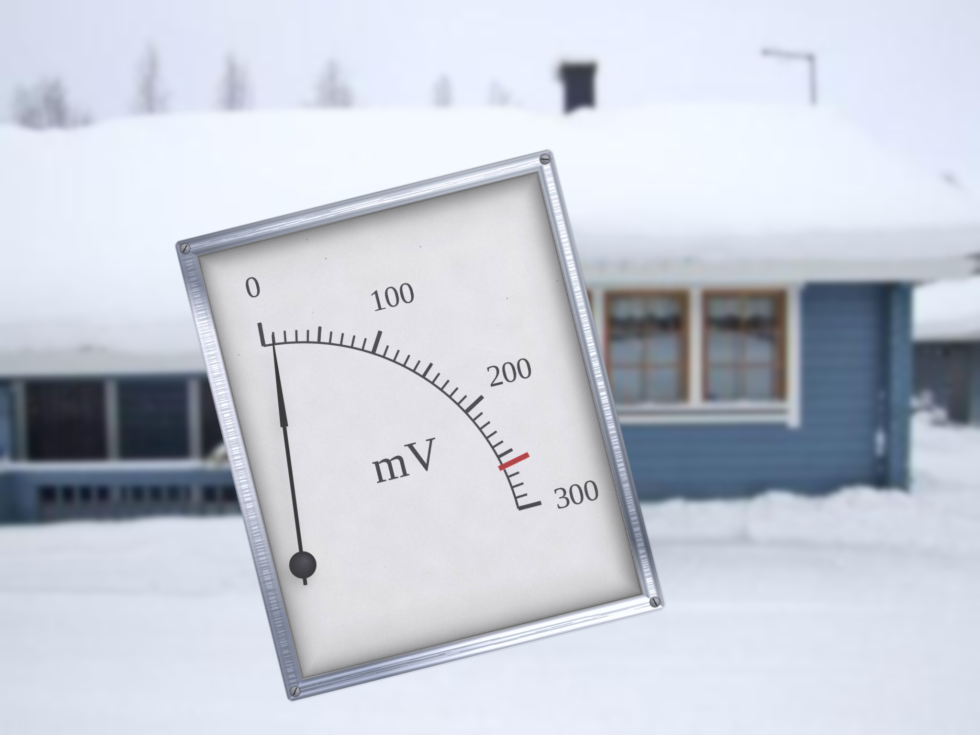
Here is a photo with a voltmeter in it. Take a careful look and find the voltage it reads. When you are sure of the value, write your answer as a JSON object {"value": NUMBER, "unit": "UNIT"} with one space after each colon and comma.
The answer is {"value": 10, "unit": "mV"}
